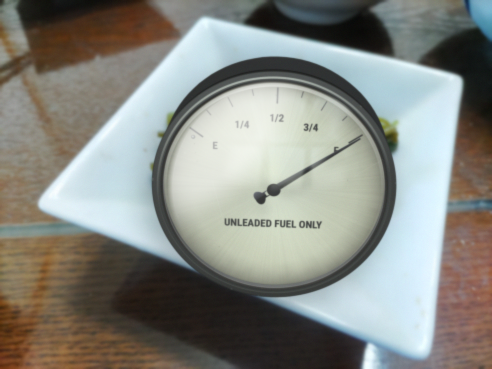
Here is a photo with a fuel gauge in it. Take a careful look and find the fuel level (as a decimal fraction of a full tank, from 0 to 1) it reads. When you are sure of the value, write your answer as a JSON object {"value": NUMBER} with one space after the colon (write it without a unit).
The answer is {"value": 1}
